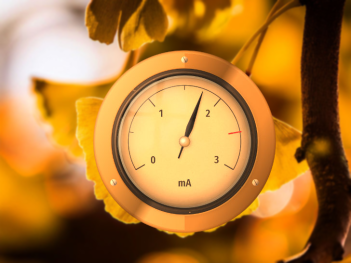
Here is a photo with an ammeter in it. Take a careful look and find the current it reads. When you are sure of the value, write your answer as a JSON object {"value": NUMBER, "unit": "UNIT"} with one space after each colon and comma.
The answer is {"value": 1.75, "unit": "mA"}
